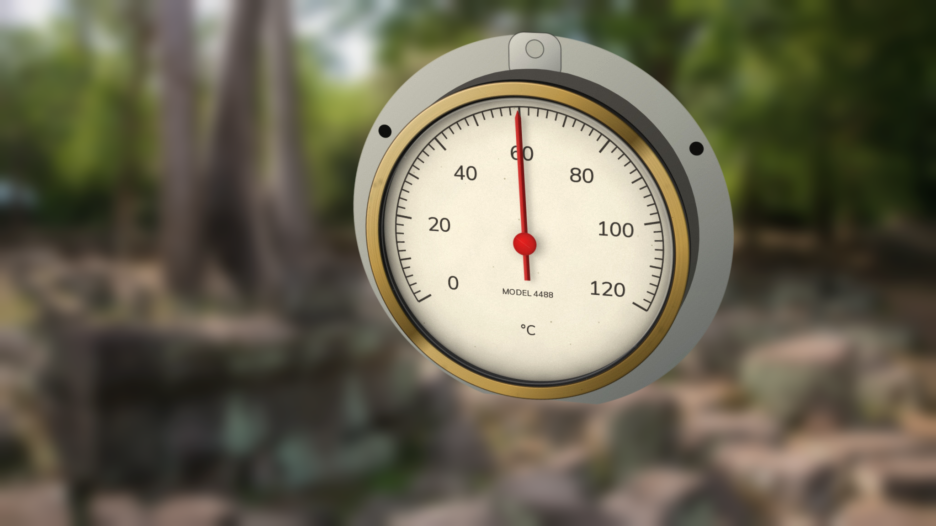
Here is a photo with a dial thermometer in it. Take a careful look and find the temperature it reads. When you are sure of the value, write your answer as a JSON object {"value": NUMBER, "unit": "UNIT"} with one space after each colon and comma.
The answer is {"value": 60, "unit": "°C"}
